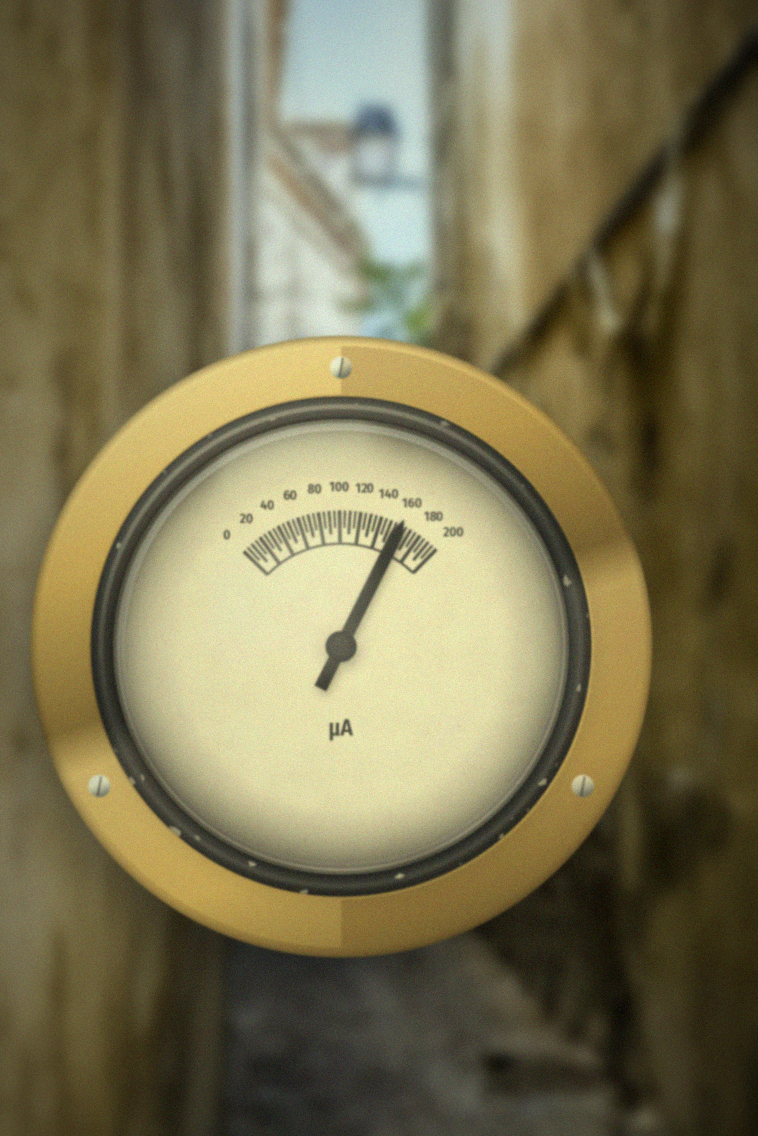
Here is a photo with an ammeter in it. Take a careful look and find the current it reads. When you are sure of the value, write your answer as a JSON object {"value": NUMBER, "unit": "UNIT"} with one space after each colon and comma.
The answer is {"value": 160, "unit": "µA"}
